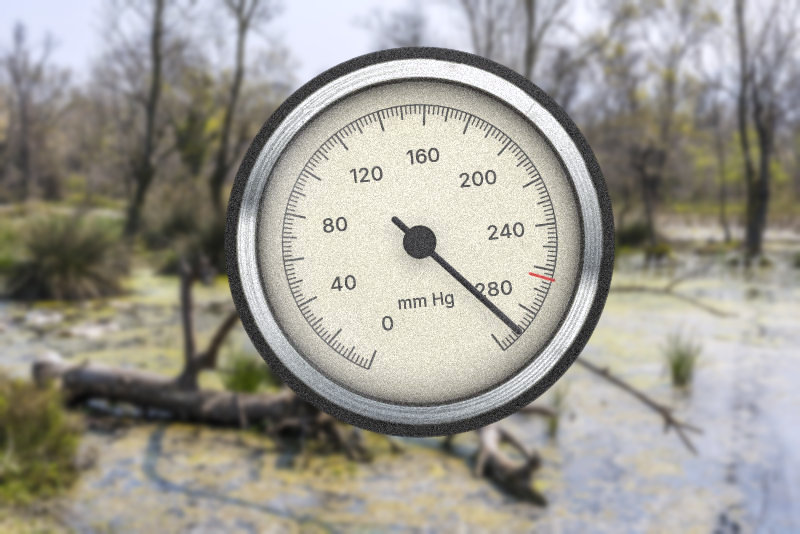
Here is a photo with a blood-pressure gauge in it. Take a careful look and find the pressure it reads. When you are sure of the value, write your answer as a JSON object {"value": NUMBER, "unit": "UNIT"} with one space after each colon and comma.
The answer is {"value": 290, "unit": "mmHg"}
